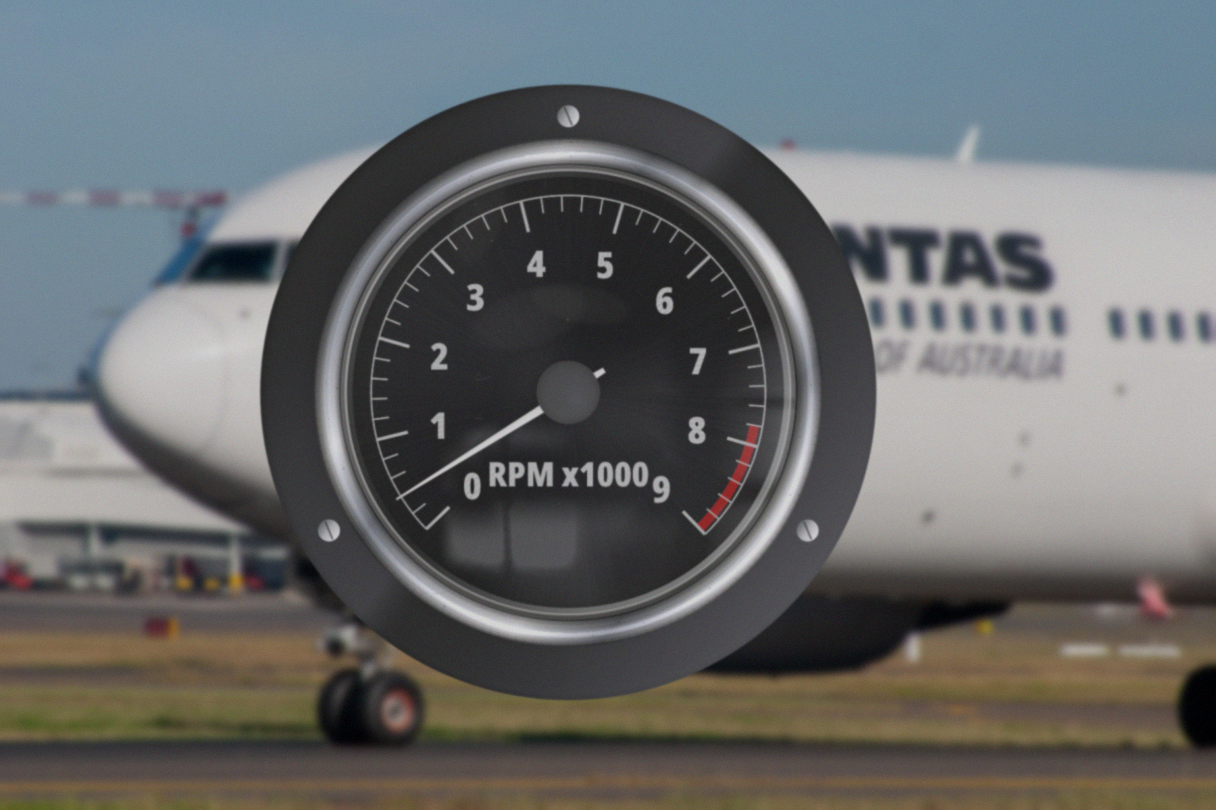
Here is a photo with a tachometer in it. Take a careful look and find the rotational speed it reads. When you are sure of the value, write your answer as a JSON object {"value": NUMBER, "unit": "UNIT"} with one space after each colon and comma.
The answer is {"value": 400, "unit": "rpm"}
